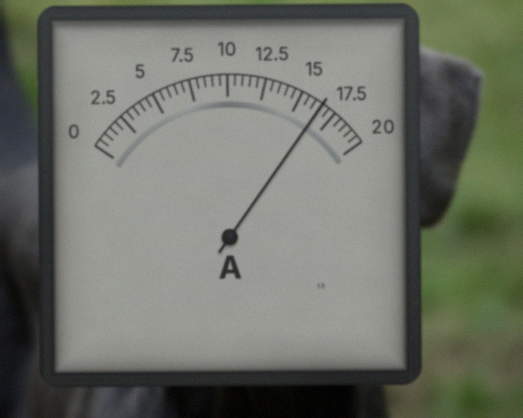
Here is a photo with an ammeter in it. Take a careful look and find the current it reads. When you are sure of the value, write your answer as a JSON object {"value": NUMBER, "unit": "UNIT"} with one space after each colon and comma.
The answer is {"value": 16.5, "unit": "A"}
